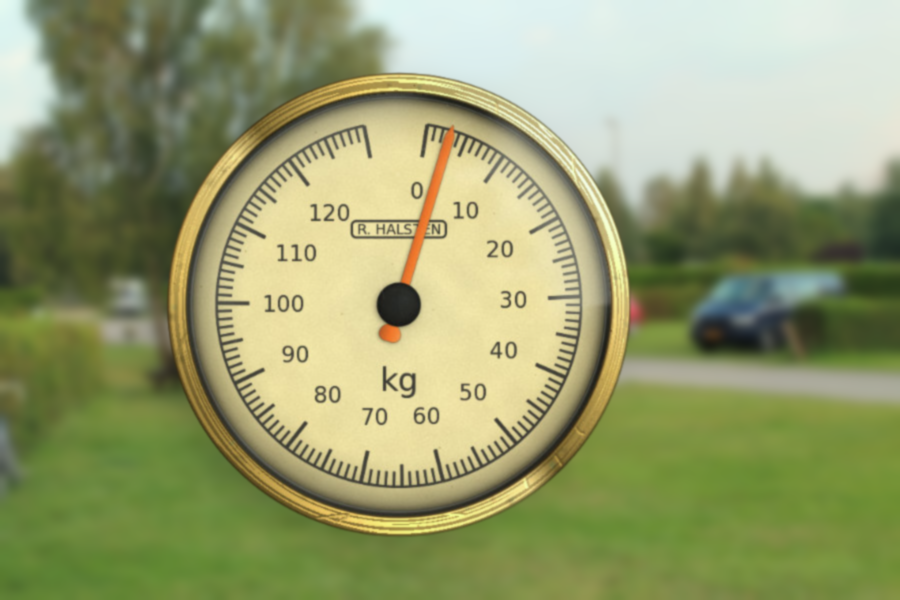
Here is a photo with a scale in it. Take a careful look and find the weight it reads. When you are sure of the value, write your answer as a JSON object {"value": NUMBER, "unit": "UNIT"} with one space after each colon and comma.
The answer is {"value": 3, "unit": "kg"}
